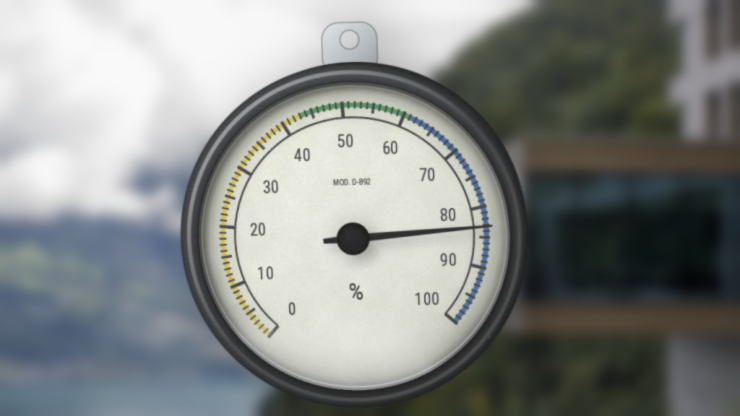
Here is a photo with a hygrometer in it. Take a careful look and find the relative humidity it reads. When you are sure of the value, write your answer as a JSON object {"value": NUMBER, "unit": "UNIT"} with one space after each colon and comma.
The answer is {"value": 83, "unit": "%"}
